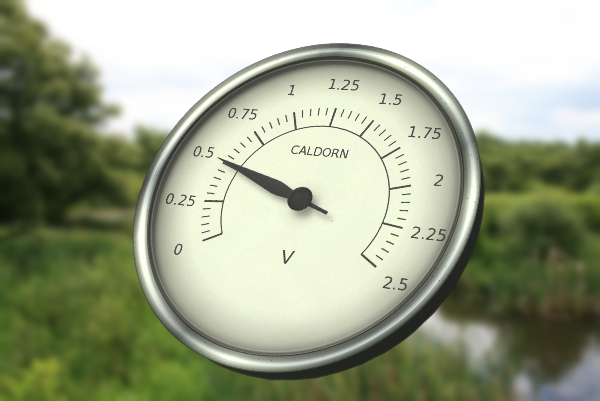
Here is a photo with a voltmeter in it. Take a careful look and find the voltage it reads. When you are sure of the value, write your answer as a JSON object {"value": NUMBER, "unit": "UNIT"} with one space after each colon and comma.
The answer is {"value": 0.5, "unit": "V"}
